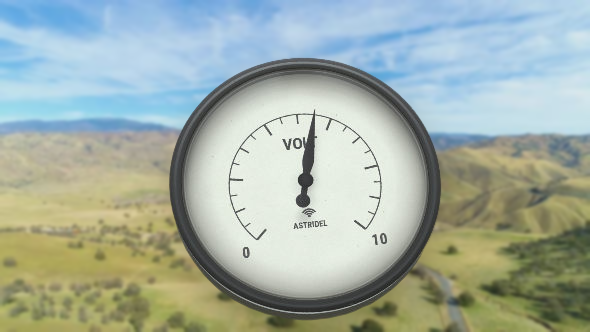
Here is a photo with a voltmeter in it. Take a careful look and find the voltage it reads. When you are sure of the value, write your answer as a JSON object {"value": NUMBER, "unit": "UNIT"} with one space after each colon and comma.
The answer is {"value": 5.5, "unit": "V"}
